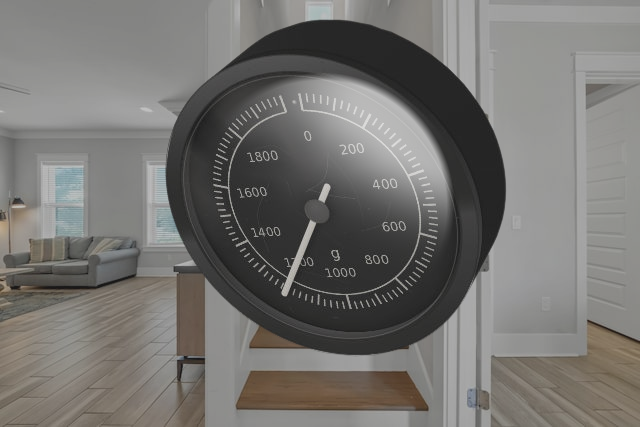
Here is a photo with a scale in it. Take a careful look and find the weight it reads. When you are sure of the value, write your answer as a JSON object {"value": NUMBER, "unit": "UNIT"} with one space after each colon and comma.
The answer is {"value": 1200, "unit": "g"}
